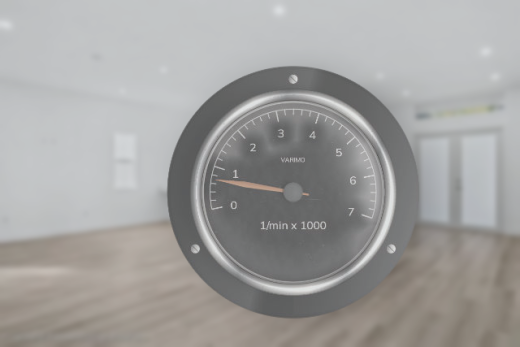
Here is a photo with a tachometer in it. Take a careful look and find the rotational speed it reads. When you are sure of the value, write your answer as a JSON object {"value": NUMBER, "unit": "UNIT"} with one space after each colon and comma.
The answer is {"value": 700, "unit": "rpm"}
